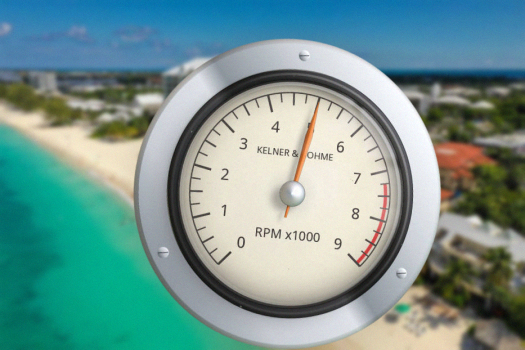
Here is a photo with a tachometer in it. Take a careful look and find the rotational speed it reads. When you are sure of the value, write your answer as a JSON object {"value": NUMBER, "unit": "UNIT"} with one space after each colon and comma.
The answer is {"value": 5000, "unit": "rpm"}
